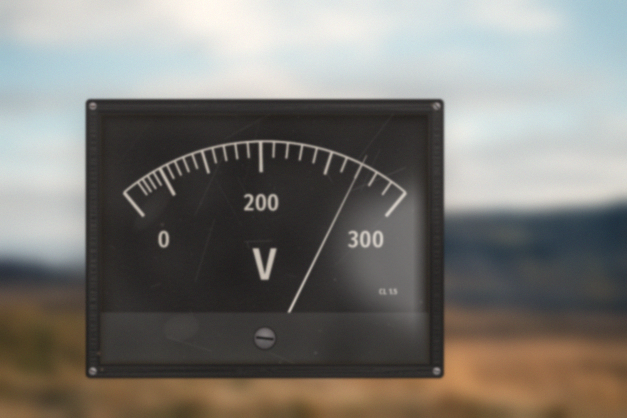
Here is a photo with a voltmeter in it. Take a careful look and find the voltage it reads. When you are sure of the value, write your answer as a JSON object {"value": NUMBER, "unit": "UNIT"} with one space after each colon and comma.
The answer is {"value": 270, "unit": "V"}
